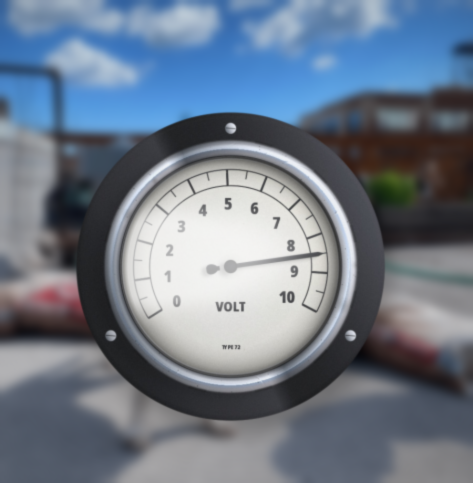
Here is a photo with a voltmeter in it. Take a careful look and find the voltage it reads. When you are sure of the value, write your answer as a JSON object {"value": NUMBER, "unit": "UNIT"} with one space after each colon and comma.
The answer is {"value": 8.5, "unit": "V"}
